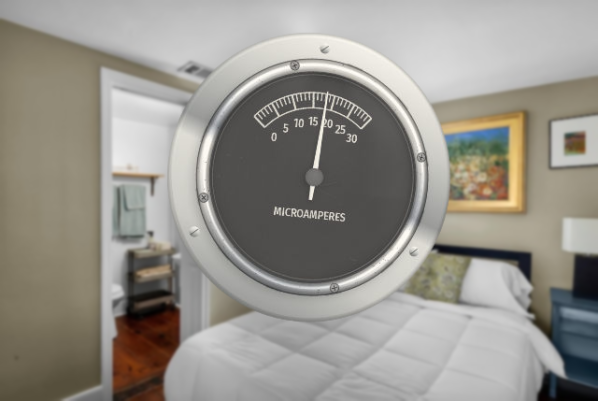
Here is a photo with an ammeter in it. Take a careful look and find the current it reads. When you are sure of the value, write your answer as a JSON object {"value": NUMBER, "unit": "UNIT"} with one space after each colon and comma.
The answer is {"value": 18, "unit": "µA"}
